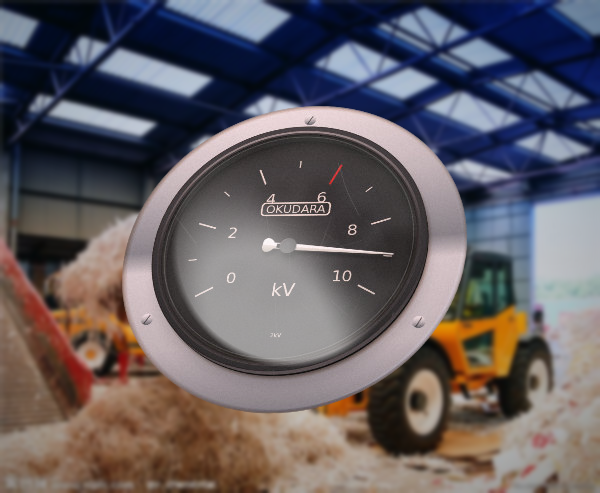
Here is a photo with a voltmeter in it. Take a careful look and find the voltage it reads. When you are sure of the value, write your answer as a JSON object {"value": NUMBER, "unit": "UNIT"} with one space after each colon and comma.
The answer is {"value": 9, "unit": "kV"}
